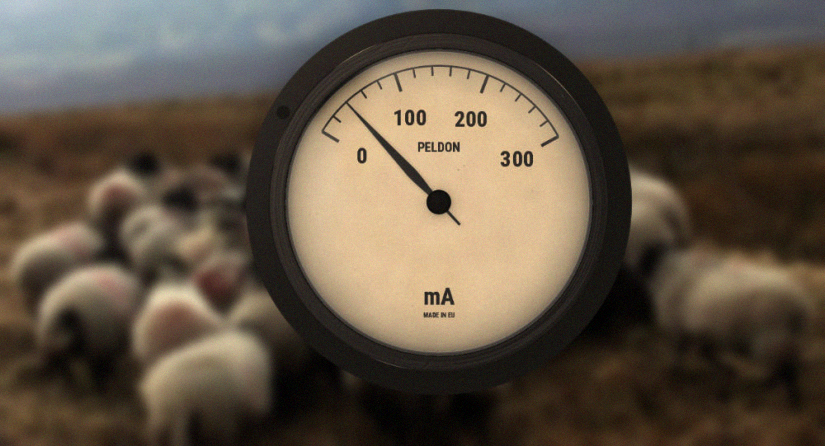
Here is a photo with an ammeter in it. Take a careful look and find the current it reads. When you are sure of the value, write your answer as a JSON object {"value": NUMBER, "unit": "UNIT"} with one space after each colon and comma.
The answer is {"value": 40, "unit": "mA"}
